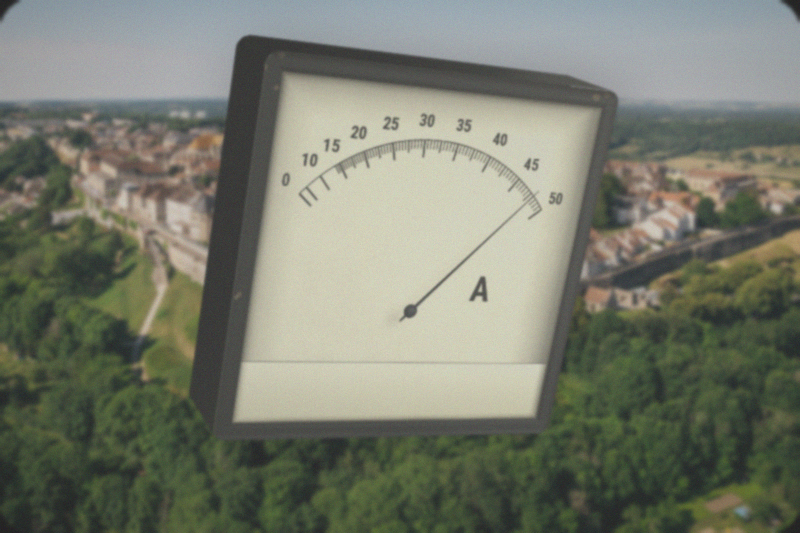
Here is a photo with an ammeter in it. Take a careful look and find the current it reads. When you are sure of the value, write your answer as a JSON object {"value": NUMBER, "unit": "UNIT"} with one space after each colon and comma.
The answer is {"value": 47.5, "unit": "A"}
